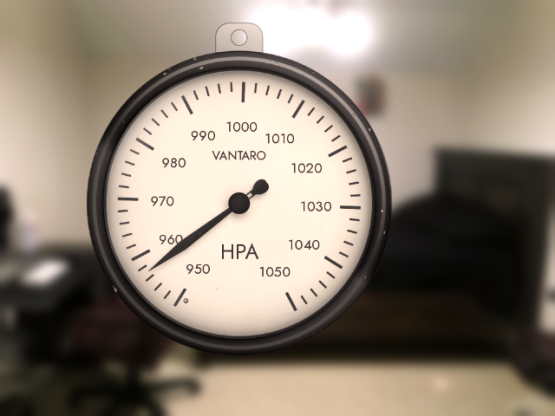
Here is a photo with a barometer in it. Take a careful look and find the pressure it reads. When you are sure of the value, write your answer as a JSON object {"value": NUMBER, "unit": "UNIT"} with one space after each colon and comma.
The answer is {"value": 957, "unit": "hPa"}
